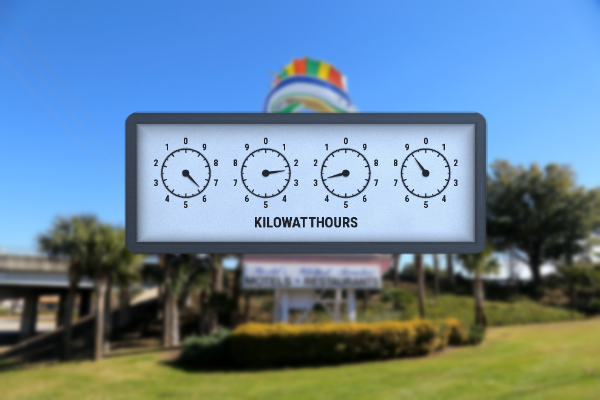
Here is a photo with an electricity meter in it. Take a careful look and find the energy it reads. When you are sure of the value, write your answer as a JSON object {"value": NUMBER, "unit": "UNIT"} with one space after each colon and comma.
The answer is {"value": 6229, "unit": "kWh"}
